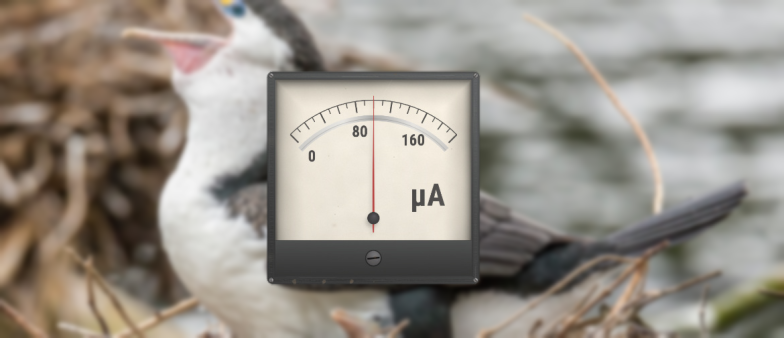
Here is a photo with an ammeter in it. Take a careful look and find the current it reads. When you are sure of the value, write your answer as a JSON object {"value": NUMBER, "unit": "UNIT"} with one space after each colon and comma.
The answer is {"value": 100, "unit": "µA"}
